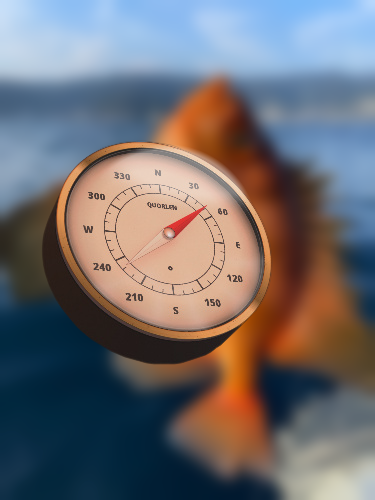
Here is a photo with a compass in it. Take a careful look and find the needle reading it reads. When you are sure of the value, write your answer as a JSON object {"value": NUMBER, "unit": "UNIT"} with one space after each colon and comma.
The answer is {"value": 50, "unit": "°"}
